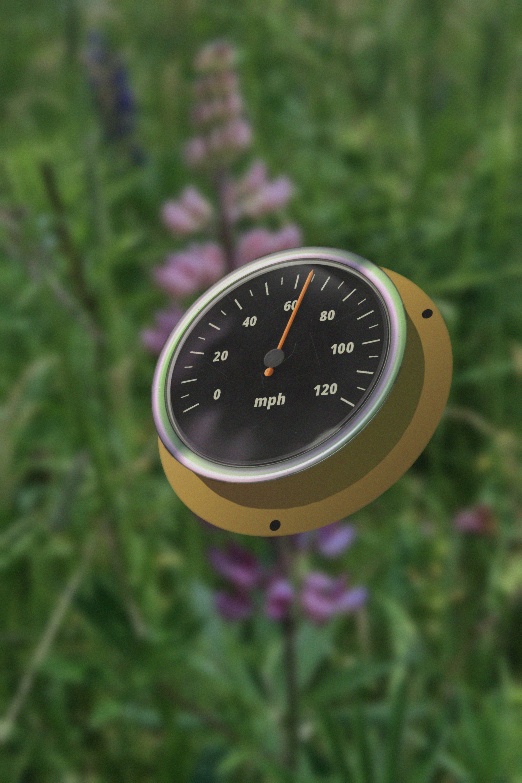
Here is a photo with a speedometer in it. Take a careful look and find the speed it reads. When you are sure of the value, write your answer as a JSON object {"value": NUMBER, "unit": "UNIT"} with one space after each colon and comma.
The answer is {"value": 65, "unit": "mph"}
